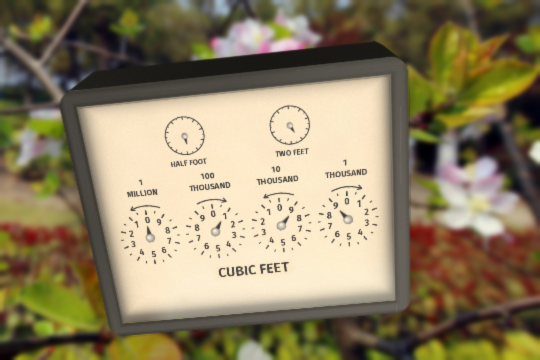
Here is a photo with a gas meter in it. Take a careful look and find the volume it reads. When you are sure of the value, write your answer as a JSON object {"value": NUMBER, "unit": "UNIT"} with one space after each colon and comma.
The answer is {"value": 8900, "unit": "ft³"}
